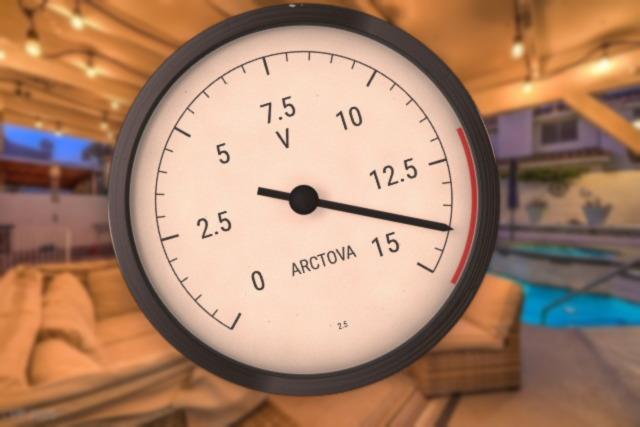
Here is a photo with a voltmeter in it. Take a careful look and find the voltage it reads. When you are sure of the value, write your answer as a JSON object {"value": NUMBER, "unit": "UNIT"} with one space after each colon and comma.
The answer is {"value": 14, "unit": "V"}
